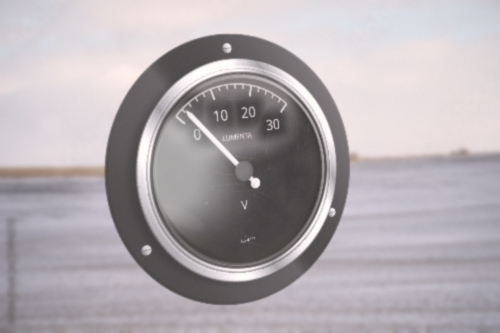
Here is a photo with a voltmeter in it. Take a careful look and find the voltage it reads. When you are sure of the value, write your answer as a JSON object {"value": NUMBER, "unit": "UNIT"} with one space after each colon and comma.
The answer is {"value": 2, "unit": "V"}
